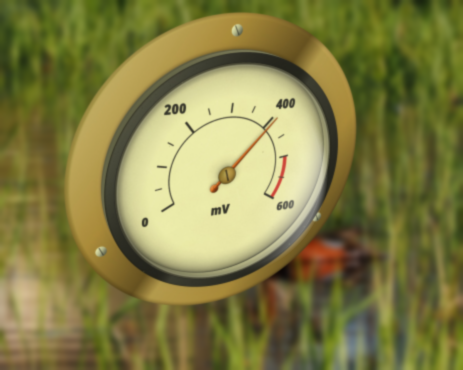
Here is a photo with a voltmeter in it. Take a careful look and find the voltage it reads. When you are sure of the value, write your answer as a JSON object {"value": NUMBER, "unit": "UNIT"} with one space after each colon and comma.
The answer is {"value": 400, "unit": "mV"}
